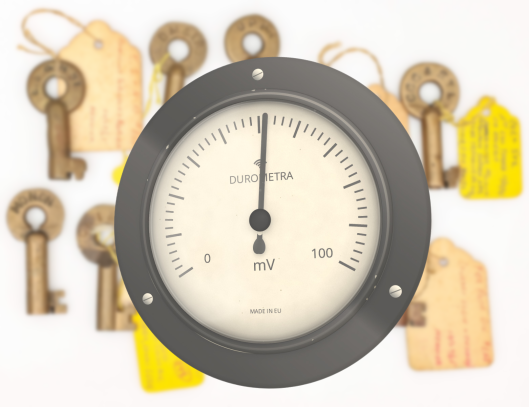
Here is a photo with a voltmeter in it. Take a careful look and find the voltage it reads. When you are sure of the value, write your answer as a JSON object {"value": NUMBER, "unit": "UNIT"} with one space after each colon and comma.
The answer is {"value": 52, "unit": "mV"}
